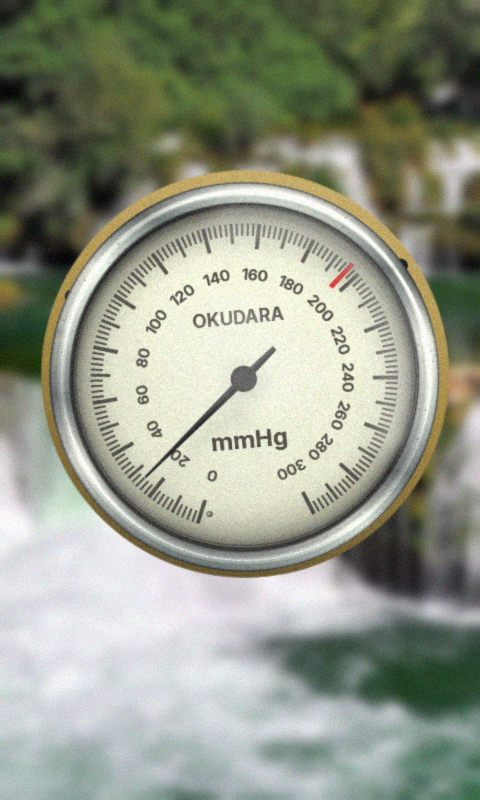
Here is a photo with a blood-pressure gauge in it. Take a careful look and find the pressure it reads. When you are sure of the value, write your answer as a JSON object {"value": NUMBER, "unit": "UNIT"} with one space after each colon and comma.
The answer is {"value": 26, "unit": "mmHg"}
